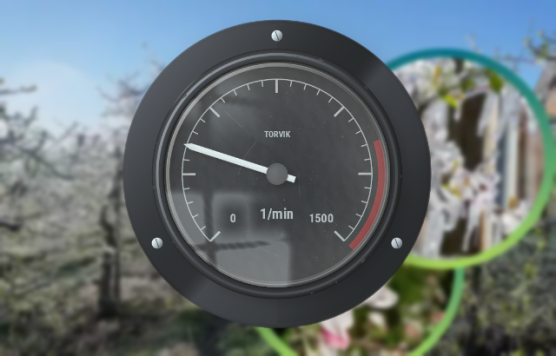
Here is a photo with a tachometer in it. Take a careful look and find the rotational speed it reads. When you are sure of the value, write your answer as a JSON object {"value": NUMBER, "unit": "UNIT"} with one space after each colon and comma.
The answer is {"value": 350, "unit": "rpm"}
